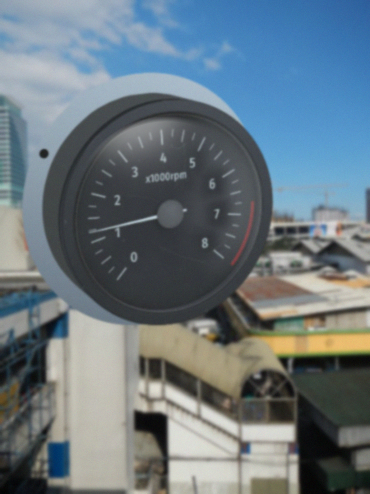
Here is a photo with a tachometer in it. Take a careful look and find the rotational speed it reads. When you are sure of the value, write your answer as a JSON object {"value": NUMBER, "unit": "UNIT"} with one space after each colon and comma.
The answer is {"value": 1250, "unit": "rpm"}
